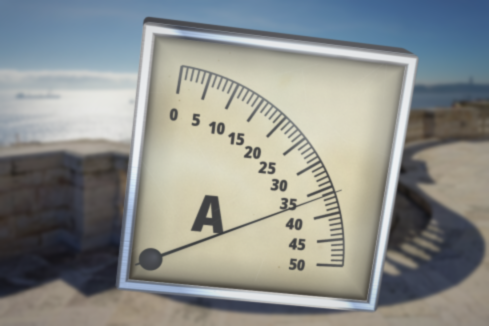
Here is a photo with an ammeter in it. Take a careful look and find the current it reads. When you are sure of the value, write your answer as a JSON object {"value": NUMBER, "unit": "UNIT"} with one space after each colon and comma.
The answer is {"value": 36, "unit": "A"}
